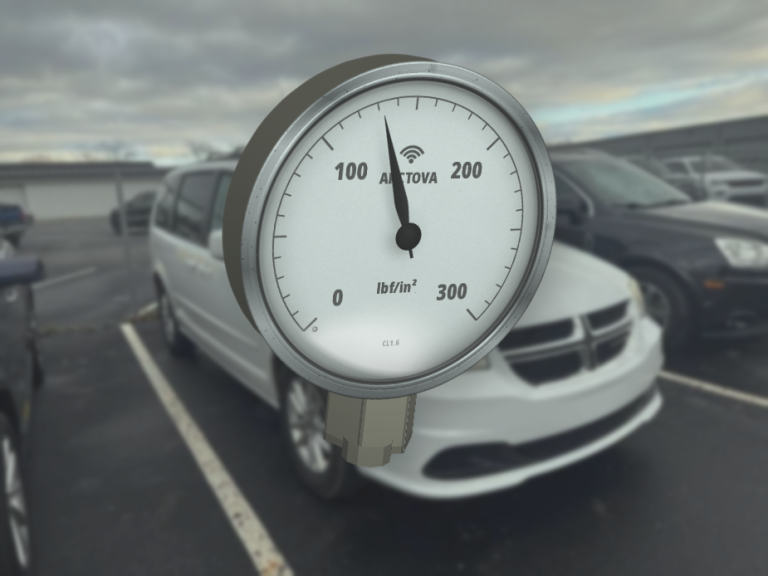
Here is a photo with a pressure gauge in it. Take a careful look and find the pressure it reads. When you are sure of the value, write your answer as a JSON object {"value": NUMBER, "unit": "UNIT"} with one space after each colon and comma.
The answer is {"value": 130, "unit": "psi"}
